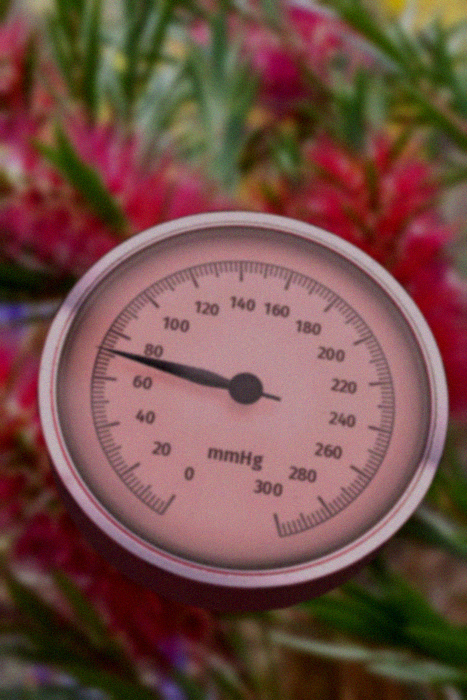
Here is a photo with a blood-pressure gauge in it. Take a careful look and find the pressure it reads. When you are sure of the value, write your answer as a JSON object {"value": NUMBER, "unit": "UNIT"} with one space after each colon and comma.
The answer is {"value": 70, "unit": "mmHg"}
